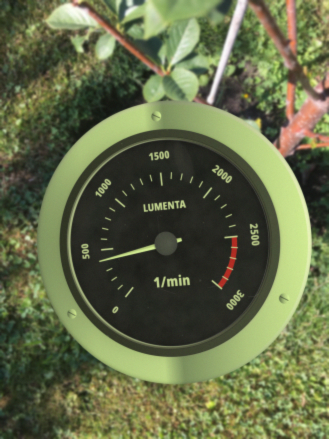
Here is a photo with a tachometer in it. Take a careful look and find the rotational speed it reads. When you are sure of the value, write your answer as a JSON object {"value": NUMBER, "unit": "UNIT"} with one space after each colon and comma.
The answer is {"value": 400, "unit": "rpm"}
